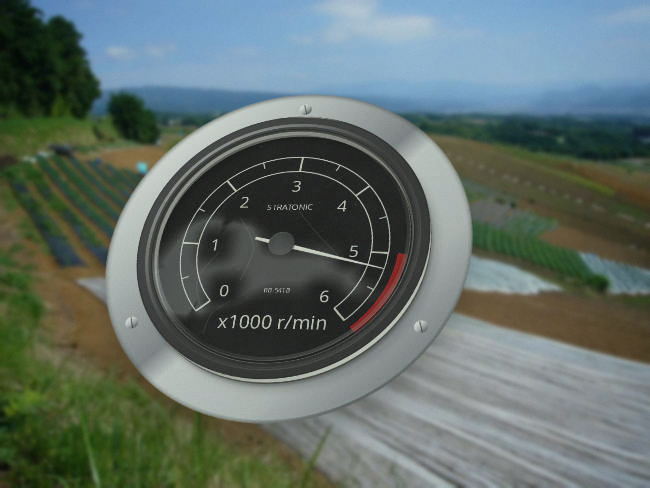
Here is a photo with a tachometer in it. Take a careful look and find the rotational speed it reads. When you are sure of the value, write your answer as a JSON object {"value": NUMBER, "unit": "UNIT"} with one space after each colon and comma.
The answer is {"value": 5250, "unit": "rpm"}
